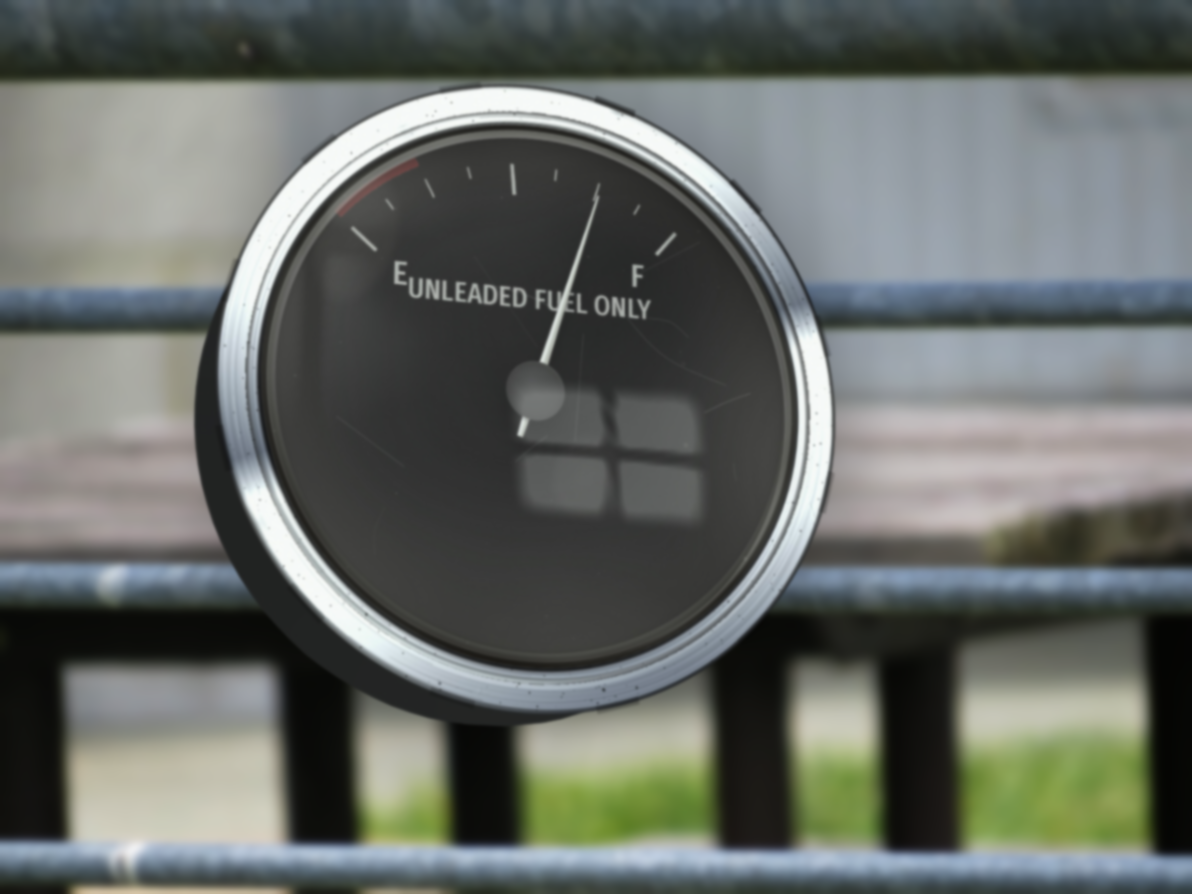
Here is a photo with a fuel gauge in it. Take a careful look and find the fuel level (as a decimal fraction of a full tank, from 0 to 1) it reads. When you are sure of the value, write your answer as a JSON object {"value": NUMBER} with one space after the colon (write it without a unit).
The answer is {"value": 0.75}
